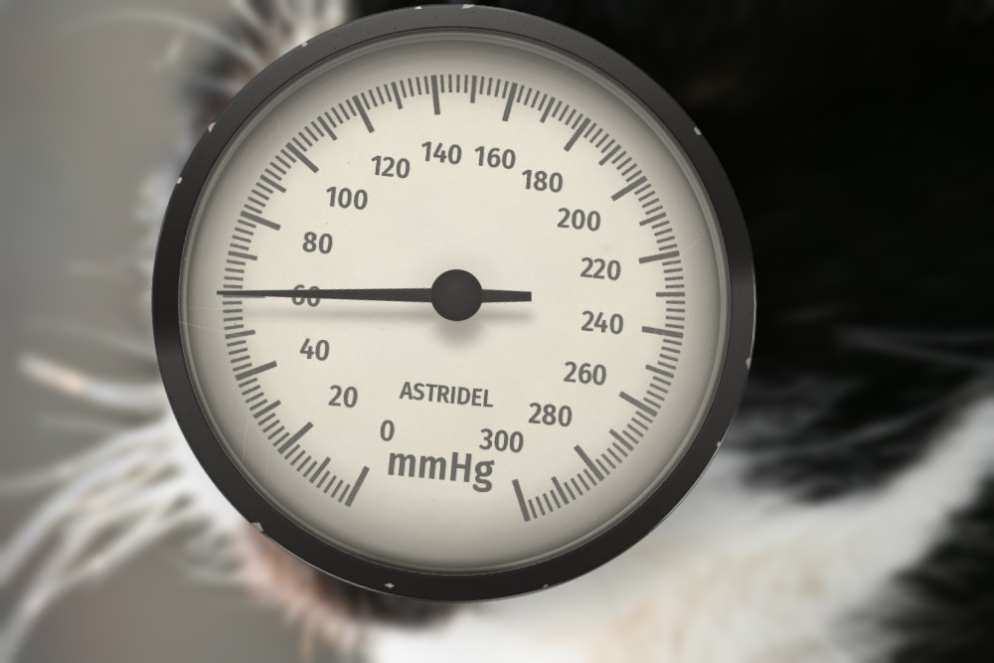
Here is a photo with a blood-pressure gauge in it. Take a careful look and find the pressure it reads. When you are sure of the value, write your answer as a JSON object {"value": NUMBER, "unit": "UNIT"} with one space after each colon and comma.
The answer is {"value": 60, "unit": "mmHg"}
